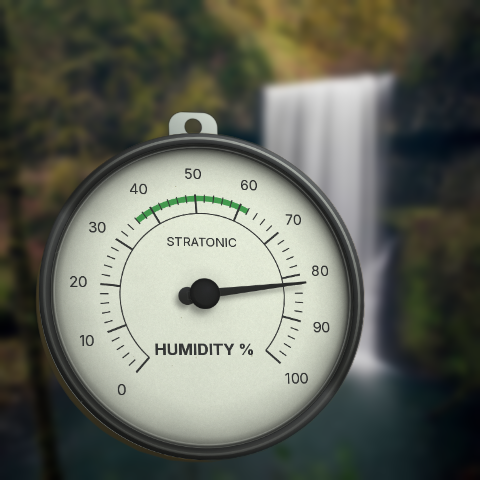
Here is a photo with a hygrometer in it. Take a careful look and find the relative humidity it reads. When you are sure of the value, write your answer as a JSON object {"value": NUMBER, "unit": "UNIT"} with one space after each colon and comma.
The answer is {"value": 82, "unit": "%"}
